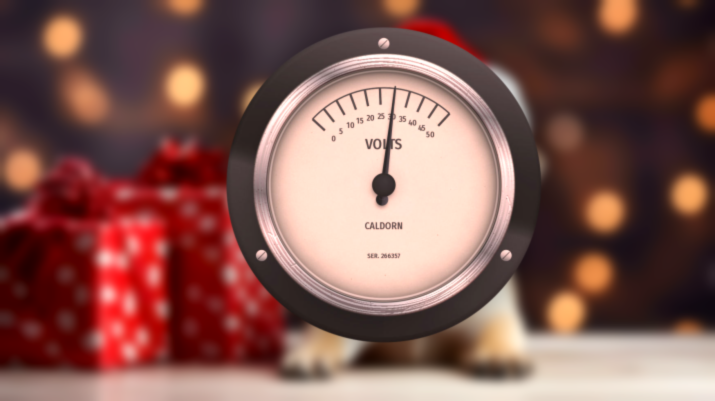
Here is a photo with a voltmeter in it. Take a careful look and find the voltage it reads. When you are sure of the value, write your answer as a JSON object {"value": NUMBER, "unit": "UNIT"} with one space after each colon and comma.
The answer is {"value": 30, "unit": "V"}
